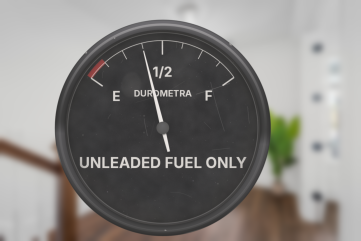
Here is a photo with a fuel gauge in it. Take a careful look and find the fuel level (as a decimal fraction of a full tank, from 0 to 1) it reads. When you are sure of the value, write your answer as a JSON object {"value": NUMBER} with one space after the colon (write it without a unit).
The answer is {"value": 0.375}
